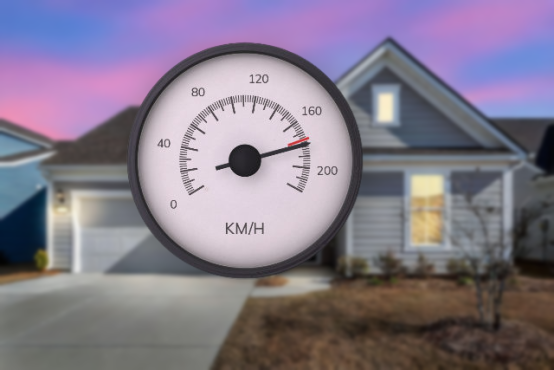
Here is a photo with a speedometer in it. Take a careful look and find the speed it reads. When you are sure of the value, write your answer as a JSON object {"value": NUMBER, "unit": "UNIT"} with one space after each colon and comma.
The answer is {"value": 180, "unit": "km/h"}
